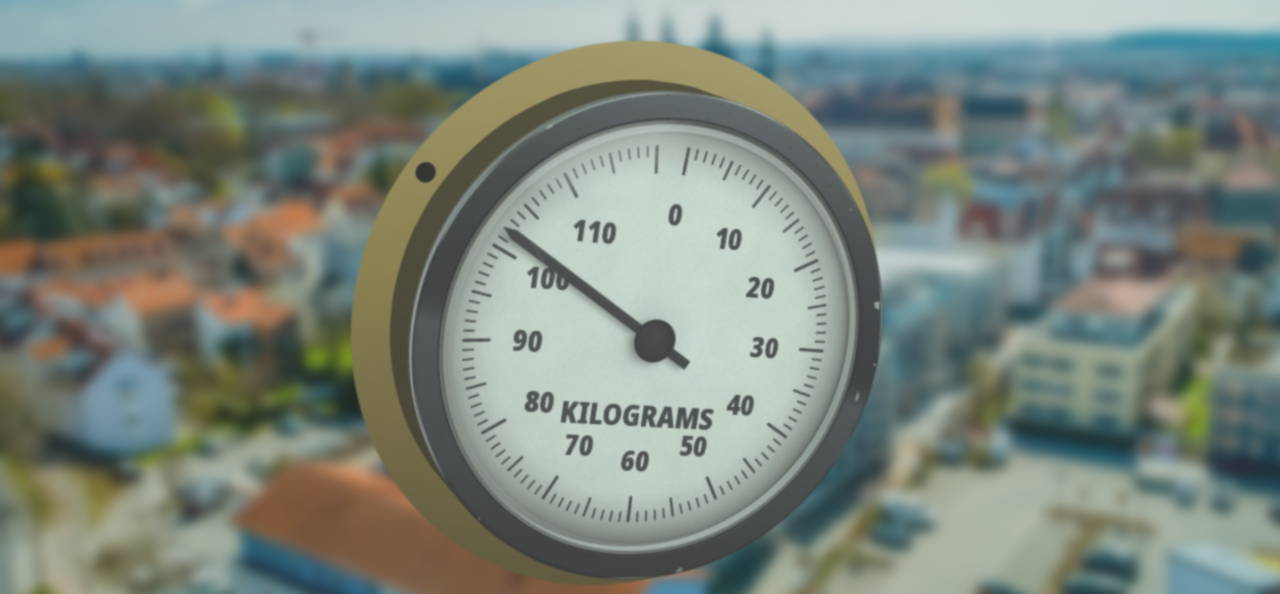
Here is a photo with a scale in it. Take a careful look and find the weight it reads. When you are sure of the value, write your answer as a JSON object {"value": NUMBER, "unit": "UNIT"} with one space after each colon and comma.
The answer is {"value": 102, "unit": "kg"}
